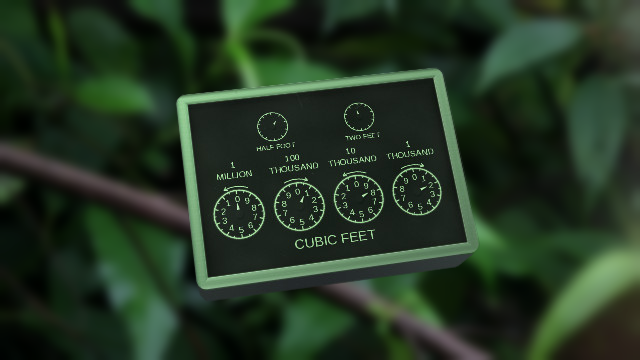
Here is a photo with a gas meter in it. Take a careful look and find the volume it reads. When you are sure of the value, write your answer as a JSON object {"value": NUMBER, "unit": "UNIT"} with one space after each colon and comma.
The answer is {"value": 8200, "unit": "ft³"}
